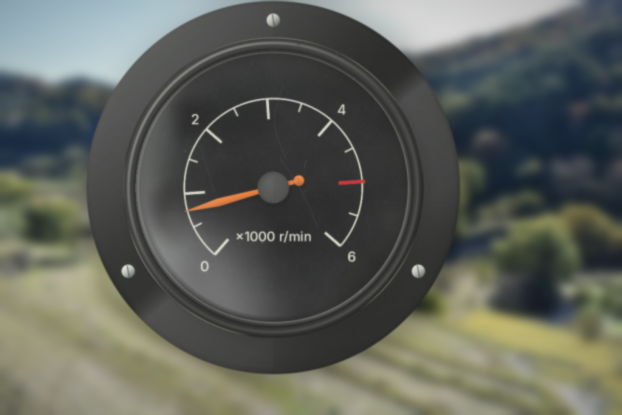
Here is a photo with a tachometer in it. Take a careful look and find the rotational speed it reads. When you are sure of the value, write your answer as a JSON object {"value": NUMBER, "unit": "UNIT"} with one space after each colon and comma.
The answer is {"value": 750, "unit": "rpm"}
